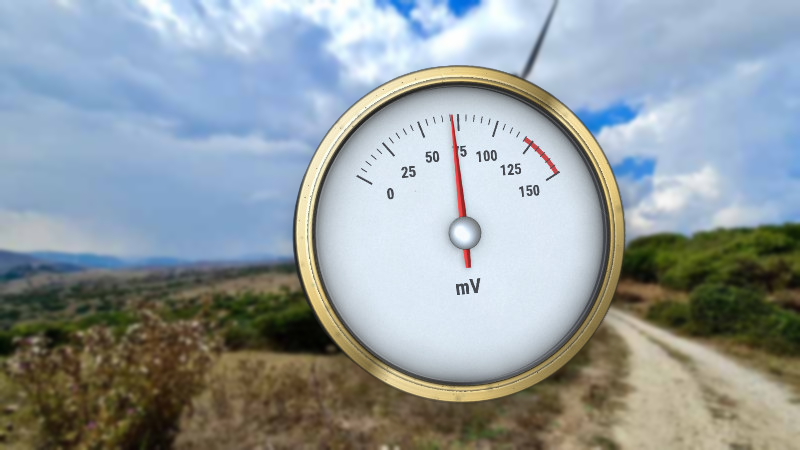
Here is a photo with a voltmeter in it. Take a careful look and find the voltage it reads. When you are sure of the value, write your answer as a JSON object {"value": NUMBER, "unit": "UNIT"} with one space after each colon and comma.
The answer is {"value": 70, "unit": "mV"}
